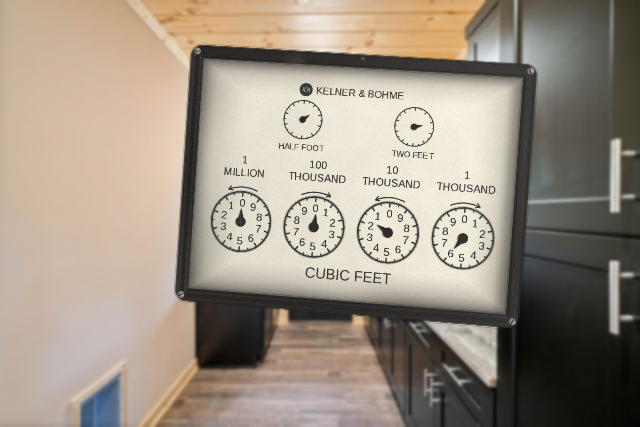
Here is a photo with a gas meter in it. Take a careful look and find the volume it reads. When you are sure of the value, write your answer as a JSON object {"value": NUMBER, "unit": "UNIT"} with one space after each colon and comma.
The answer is {"value": 1600, "unit": "ft³"}
